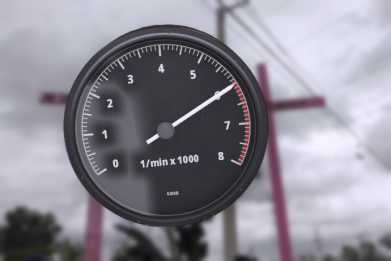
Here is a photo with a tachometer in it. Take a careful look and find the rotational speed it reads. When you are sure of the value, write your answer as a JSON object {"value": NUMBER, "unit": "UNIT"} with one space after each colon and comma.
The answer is {"value": 6000, "unit": "rpm"}
